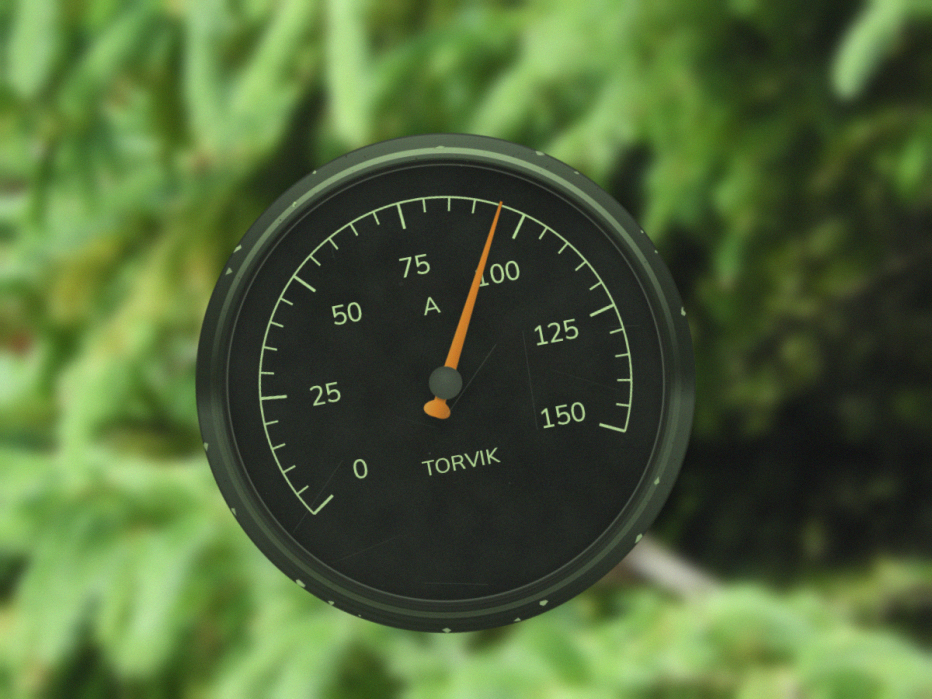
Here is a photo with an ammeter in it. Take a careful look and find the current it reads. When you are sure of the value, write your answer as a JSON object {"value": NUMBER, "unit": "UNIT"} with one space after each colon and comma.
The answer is {"value": 95, "unit": "A"}
